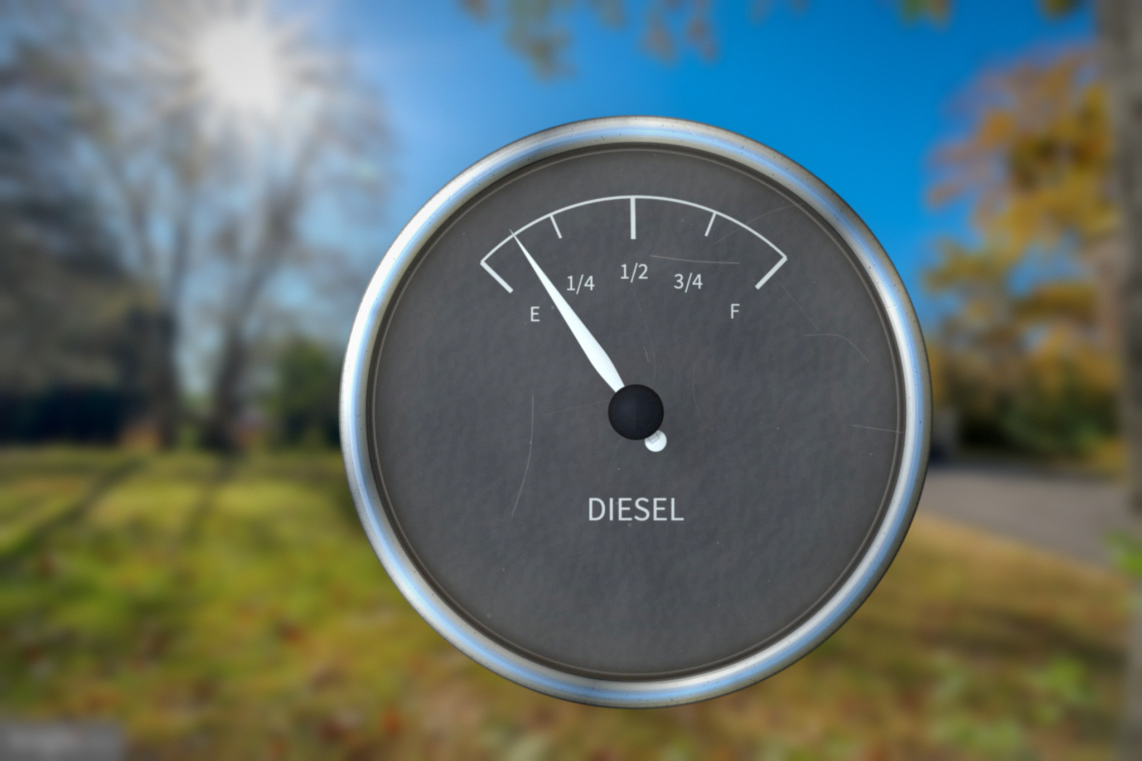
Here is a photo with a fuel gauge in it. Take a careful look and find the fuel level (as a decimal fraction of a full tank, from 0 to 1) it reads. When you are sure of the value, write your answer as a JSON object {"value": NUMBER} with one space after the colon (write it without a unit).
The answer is {"value": 0.125}
